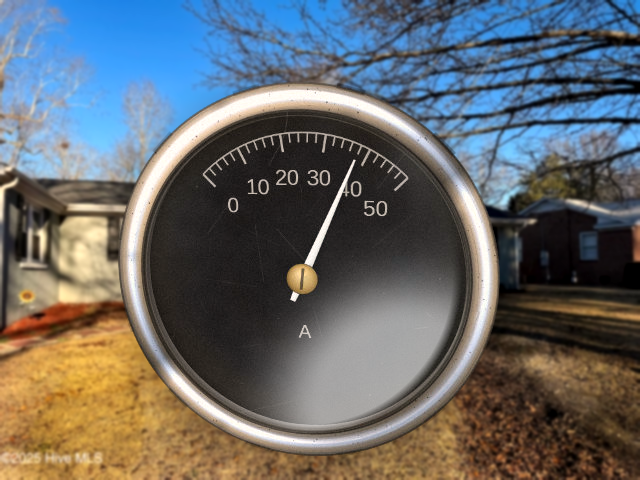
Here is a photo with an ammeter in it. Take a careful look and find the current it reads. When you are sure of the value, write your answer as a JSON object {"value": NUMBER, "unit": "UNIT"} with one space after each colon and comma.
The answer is {"value": 38, "unit": "A"}
